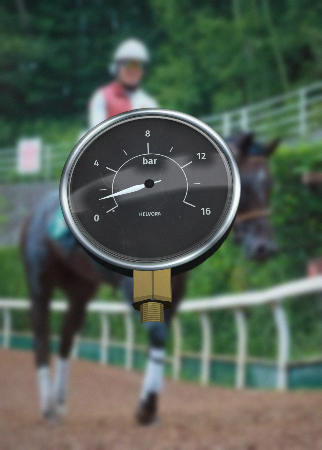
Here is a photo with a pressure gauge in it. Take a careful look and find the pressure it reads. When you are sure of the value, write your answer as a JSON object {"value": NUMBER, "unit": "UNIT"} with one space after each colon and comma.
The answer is {"value": 1, "unit": "bar"}
